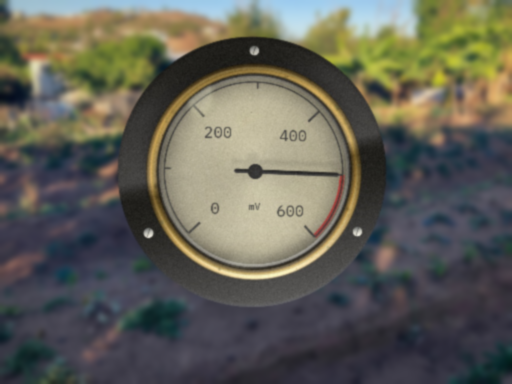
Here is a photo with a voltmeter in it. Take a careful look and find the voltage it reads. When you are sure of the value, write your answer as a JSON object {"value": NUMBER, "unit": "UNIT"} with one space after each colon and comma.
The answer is {"value": 500, "unit": "mV"}
